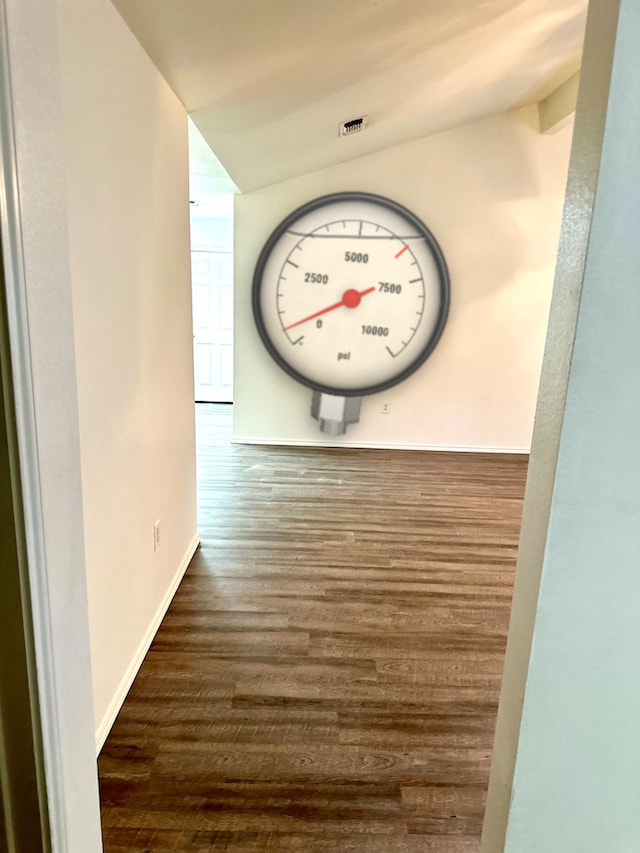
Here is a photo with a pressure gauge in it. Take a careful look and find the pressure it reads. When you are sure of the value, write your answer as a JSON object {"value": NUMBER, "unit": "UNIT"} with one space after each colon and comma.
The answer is {"value": 500, "unit": "psi"}
